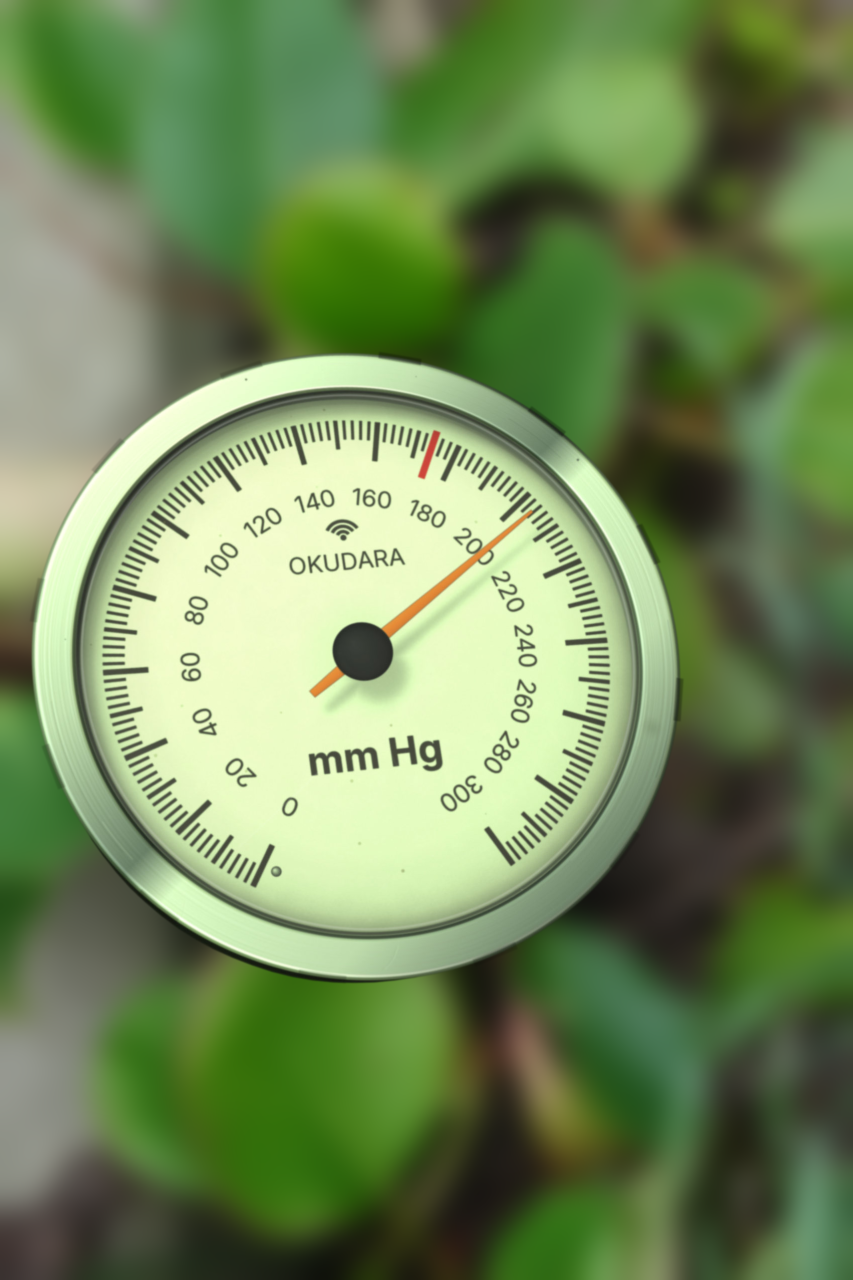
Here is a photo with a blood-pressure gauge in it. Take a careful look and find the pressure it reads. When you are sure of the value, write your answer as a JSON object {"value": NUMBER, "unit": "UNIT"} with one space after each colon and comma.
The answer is {"value": 204, "unit": "mmHg"}
